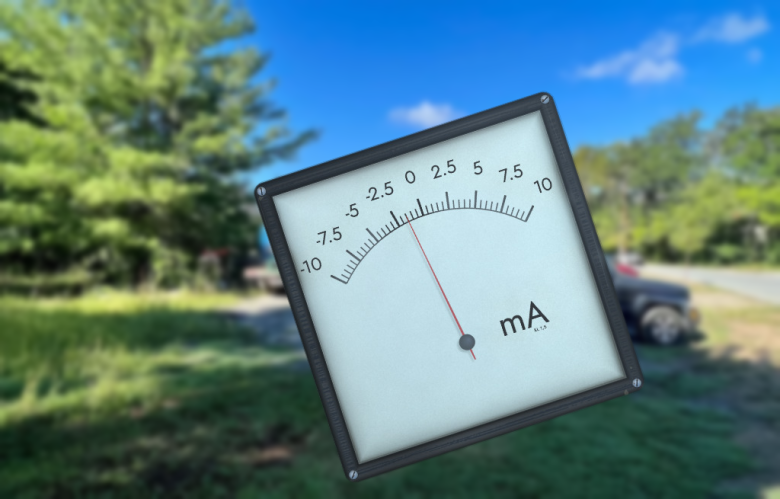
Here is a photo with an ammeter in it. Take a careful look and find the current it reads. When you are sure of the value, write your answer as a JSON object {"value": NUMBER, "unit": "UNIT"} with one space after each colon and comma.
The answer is {"value": -1.5, "unit": "mA"}
